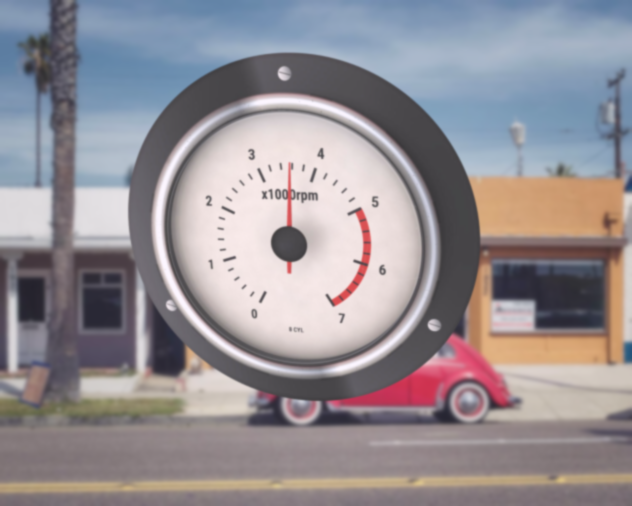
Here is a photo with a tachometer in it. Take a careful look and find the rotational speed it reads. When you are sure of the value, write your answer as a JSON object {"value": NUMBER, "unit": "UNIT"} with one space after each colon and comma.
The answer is {"value": 3600, "unit": "rpm"}
